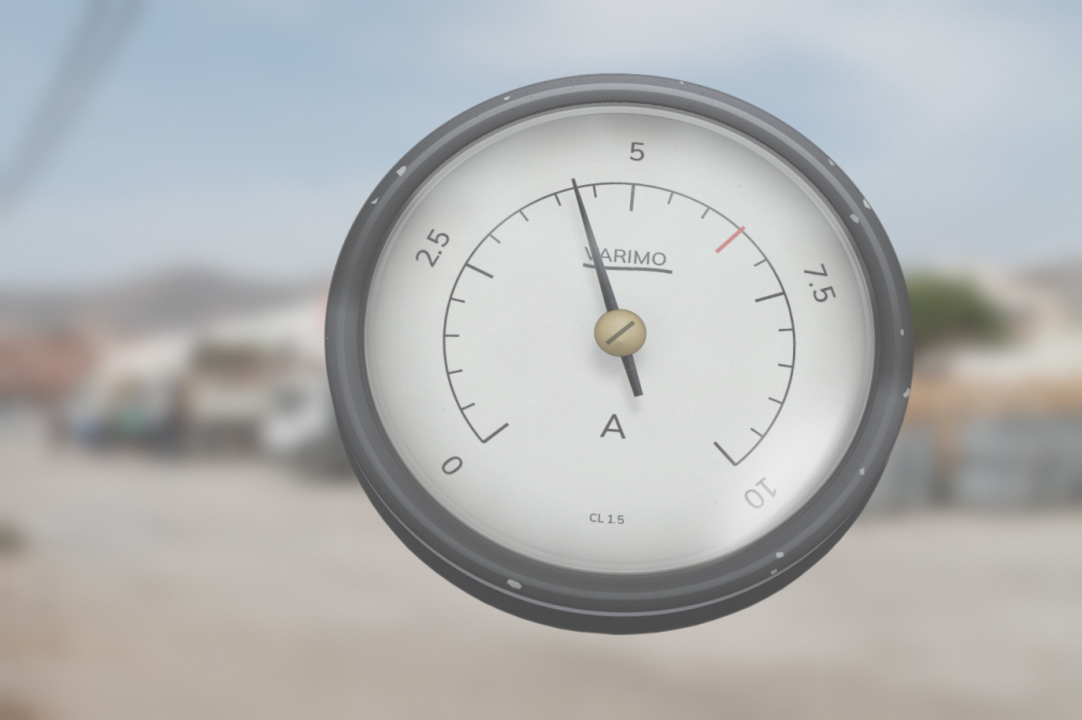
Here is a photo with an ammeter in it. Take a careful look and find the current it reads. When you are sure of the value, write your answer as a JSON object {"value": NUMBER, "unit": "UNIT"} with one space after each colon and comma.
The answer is {"value": 4.25, "unit": "A"}
